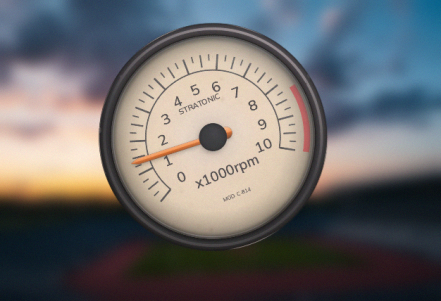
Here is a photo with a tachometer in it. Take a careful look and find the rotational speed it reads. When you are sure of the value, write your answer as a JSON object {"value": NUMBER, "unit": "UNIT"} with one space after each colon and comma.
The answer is {"value": 1375, "unit": "rpm"}
